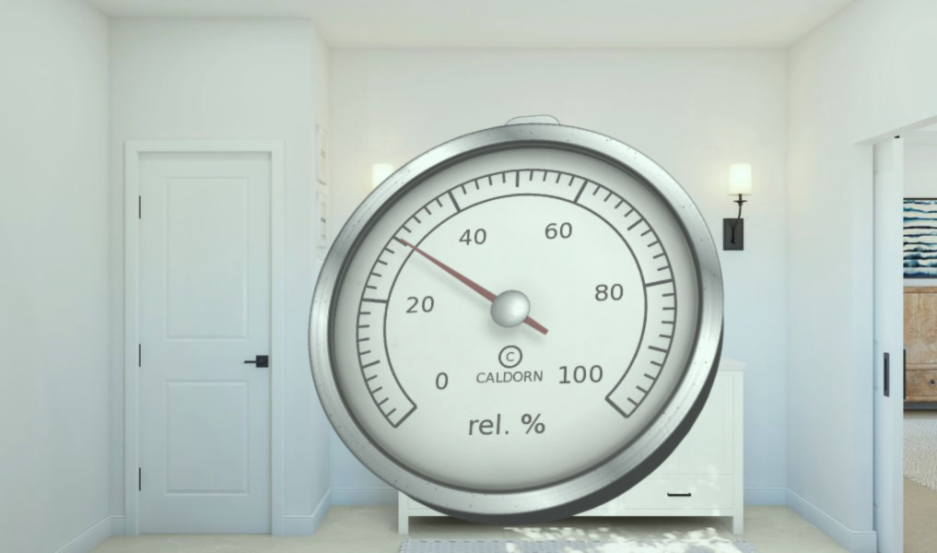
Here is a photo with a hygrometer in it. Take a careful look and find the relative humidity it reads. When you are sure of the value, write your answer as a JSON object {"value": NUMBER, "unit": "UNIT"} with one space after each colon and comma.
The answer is {"value": 30, "unit": "%"}
